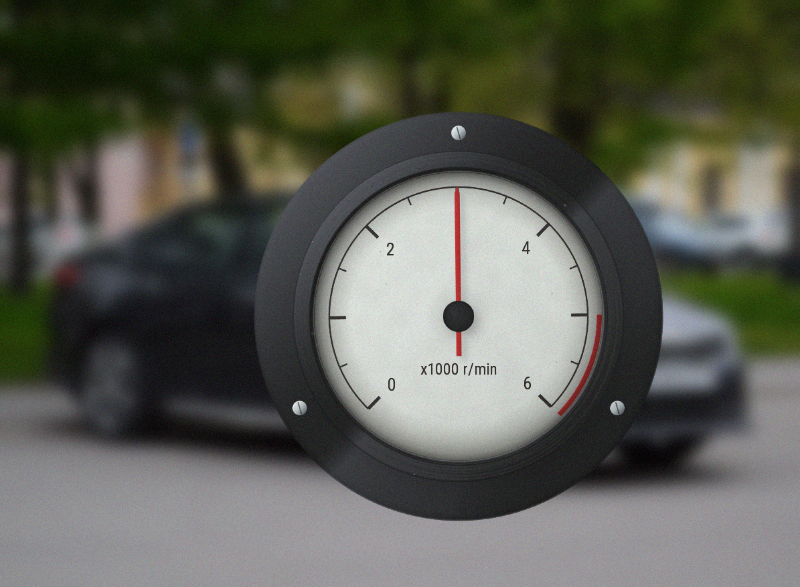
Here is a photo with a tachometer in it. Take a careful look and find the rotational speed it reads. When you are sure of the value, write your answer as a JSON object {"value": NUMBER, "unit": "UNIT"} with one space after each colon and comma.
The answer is {"value": 3000, "unit": "rpm"}
